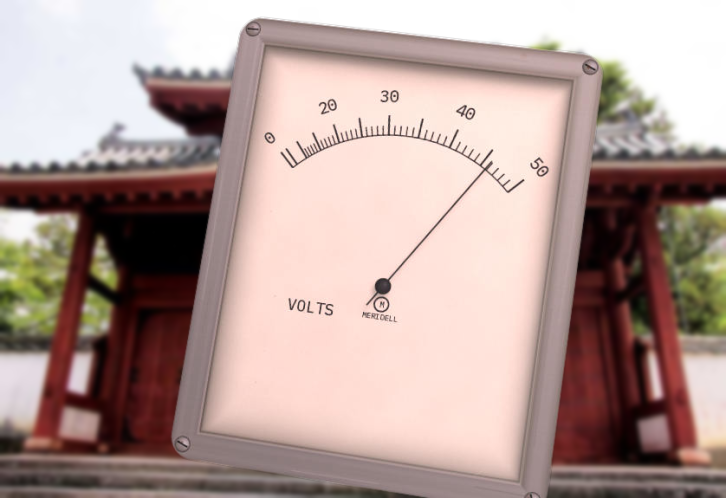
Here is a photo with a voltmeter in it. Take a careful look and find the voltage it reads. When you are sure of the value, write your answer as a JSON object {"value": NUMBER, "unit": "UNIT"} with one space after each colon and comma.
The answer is {"value": 46, "unit": "V"}
